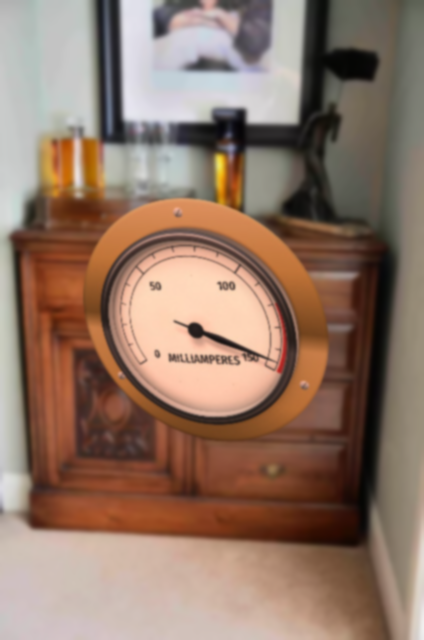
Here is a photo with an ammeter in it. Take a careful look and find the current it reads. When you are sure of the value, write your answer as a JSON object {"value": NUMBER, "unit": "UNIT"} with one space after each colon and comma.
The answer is {"value": 145, "unit": "mA"}
